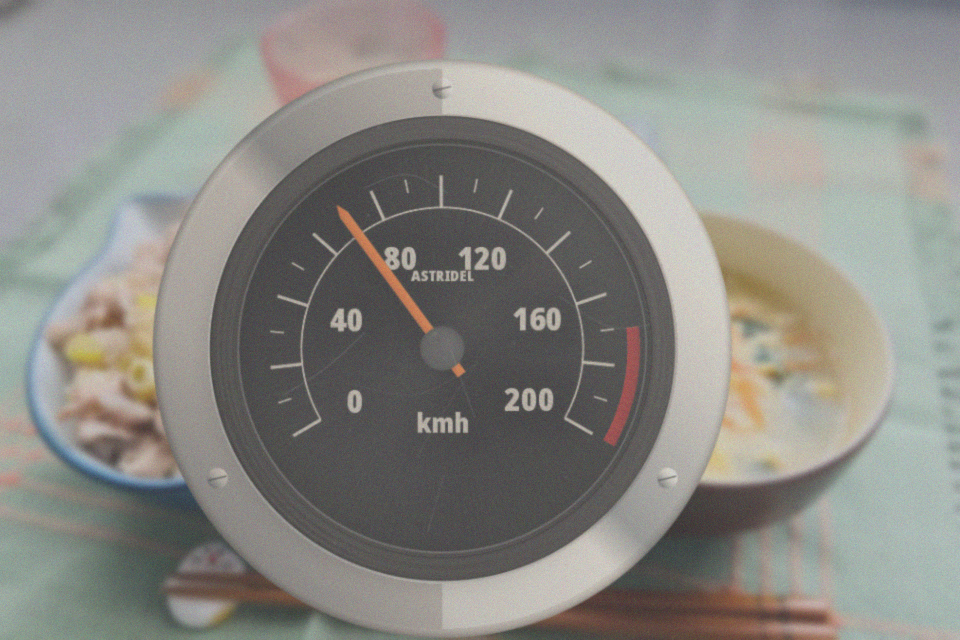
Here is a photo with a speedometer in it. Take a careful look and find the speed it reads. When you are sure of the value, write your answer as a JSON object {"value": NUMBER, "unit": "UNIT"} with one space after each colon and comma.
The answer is {"value": 70, "unit": "km/h"}
